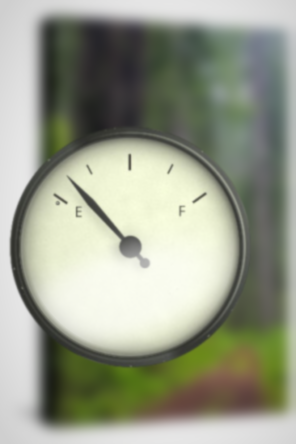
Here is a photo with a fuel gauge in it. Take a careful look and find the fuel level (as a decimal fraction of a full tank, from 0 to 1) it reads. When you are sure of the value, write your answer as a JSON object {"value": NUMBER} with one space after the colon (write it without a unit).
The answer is {"value": 0.125}
